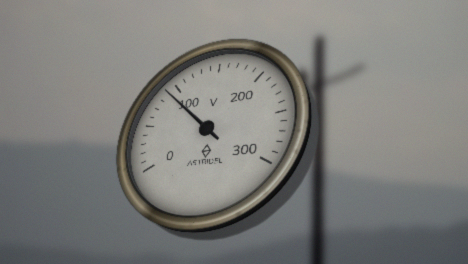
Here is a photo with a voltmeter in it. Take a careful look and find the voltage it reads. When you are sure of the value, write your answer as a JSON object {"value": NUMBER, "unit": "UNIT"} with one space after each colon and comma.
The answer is {"value": 90, "unit": "V"}
